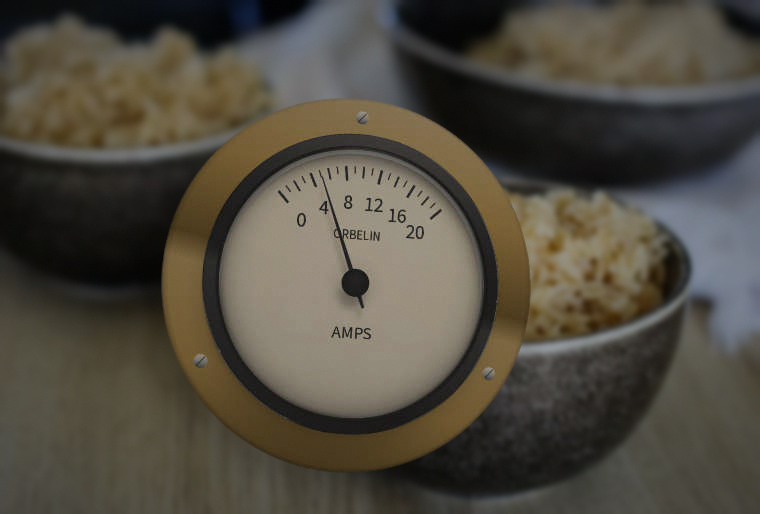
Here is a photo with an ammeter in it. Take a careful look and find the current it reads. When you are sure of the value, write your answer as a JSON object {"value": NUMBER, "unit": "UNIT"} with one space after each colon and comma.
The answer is {"value": 5, "unit": "A"}
